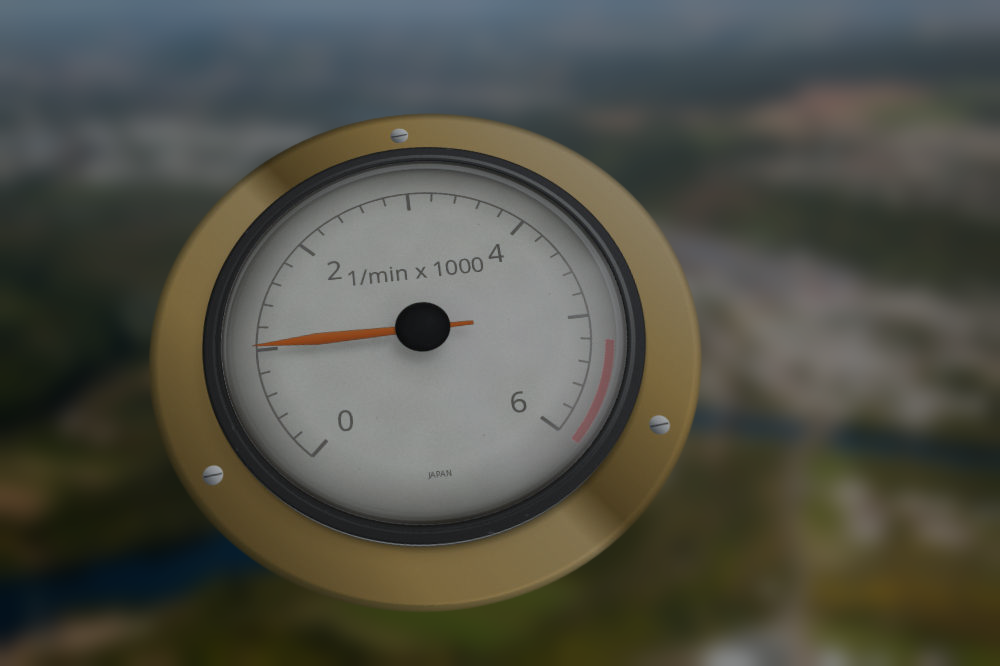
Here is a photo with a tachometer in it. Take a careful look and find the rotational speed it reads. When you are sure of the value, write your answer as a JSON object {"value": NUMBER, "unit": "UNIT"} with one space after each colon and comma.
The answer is {"value": 1000, "unit": "rpm"}
